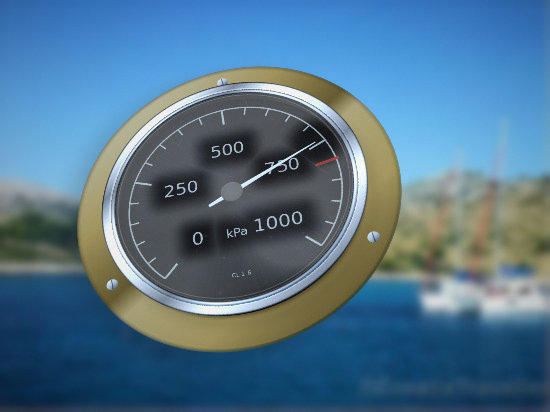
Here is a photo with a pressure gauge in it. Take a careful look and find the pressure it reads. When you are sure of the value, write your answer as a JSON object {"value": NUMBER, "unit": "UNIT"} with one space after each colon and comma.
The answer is {"value": 750, "unit": "kPa"}
